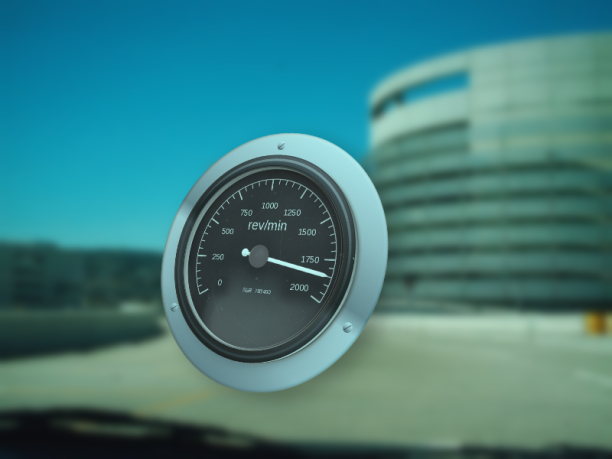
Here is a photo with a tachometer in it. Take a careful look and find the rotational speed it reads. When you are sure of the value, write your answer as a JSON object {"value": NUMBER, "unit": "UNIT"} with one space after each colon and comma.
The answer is {"value": 1850, "unit": "rpm"}
